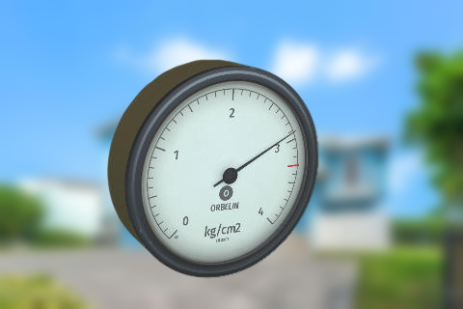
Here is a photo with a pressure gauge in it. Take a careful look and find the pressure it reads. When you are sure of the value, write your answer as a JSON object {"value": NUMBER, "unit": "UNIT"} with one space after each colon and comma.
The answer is {"value": 2.9, "unit": "kg/cm²"}
